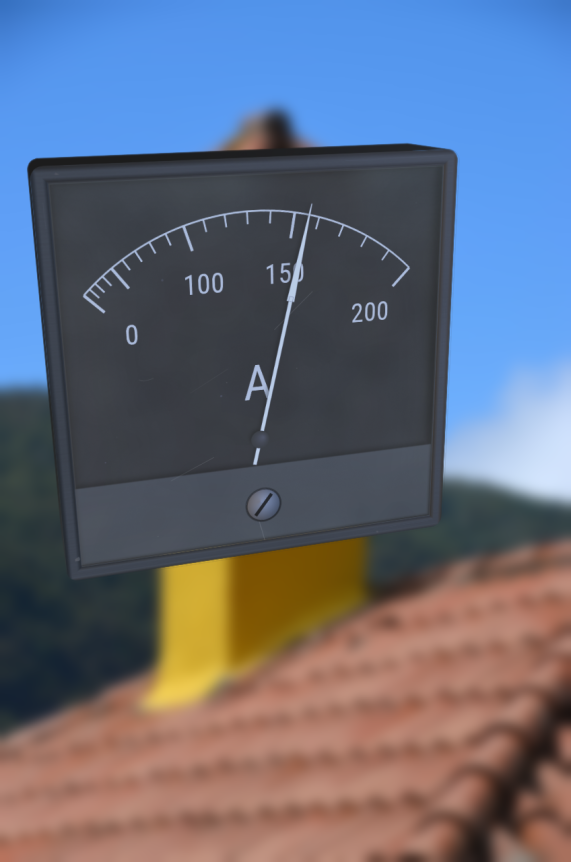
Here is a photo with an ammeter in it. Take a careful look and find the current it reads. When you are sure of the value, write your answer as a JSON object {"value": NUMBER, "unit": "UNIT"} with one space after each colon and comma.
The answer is {"value": 155, "unit": "A"}
